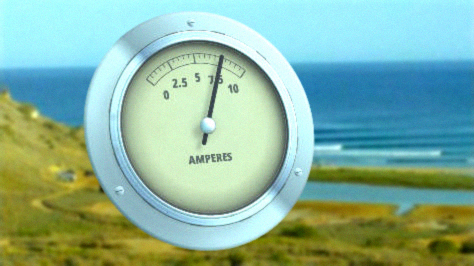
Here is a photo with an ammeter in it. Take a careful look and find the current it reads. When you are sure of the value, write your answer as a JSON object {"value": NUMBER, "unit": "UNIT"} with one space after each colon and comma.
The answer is {"value": 7.5, "unit": "A"}
